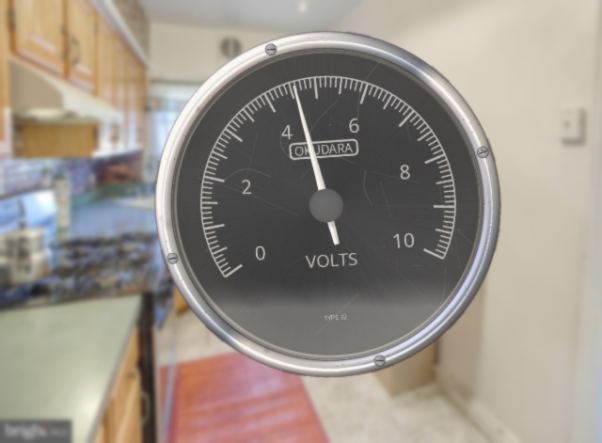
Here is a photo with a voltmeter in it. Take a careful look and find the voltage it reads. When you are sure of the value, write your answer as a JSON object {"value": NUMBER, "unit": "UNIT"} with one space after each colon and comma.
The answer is {"value": 4.6, "unit": "V"}
